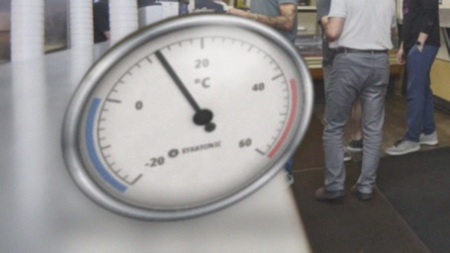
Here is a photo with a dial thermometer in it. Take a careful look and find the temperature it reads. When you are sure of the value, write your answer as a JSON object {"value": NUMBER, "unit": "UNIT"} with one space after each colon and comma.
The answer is {"value": 12, "unit": "°C"}
